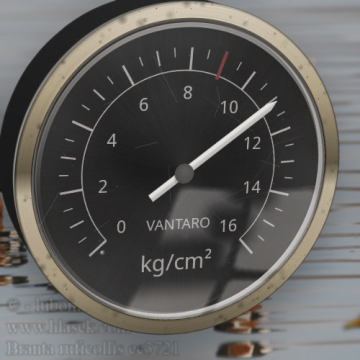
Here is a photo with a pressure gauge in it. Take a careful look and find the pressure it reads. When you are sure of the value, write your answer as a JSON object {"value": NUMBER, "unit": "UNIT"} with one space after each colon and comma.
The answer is {"value": 11, "unit": "kg/cm²"}
